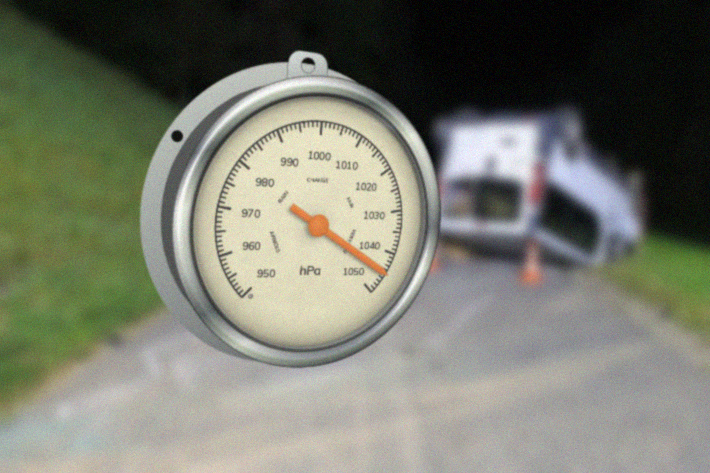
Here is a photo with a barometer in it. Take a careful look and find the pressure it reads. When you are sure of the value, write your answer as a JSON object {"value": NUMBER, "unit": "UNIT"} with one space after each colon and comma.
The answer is {"value": 1045, "unit": "hPa"}
